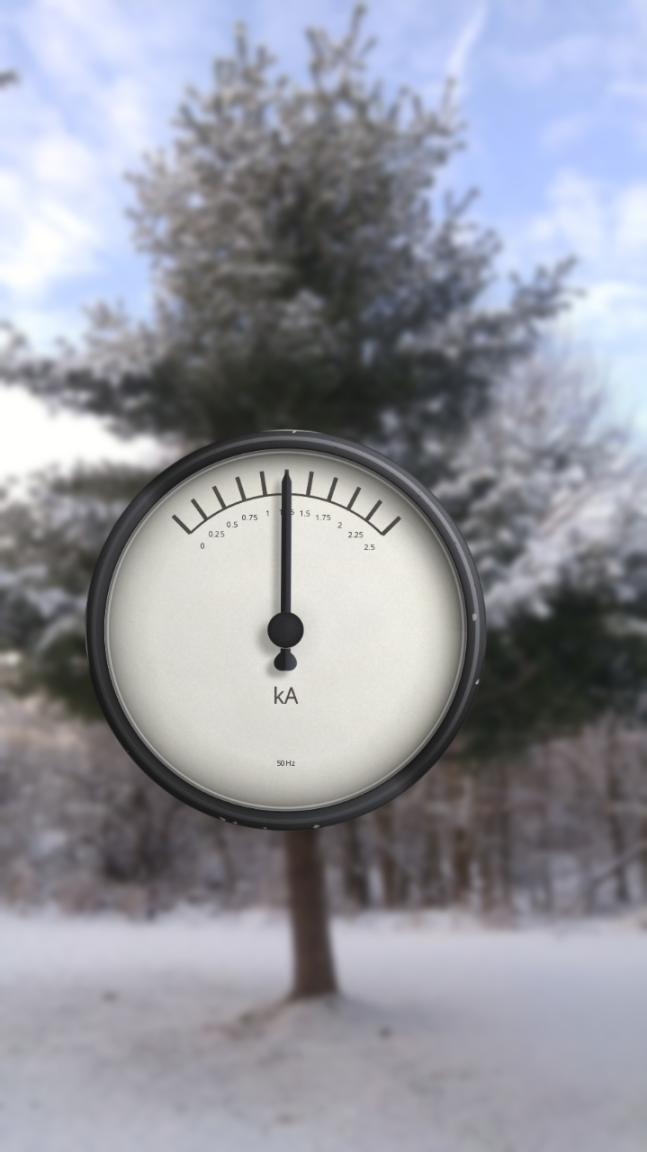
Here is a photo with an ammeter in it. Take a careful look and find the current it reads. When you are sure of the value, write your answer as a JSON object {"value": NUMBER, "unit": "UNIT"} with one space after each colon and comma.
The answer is {"value": 1.25, "unit": "kA"}
